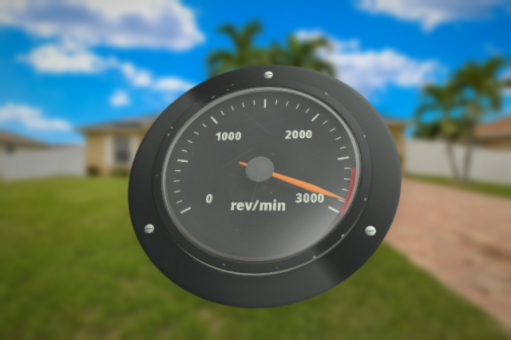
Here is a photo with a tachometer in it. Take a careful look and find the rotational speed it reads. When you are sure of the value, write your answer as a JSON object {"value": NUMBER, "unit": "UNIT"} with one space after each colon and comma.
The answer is {"value": 2900, "unit": "rpm"}
